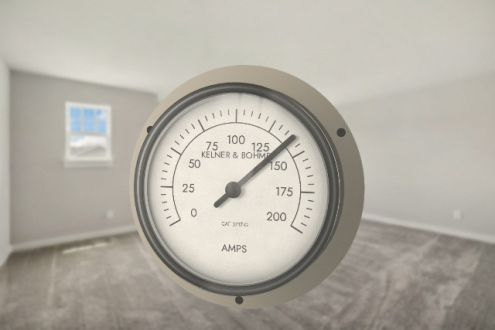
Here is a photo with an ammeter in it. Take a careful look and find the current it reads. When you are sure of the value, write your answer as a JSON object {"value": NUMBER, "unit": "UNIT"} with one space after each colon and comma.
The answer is {"value": 140, "unit": "A"}
